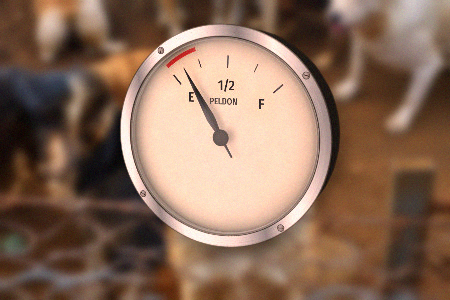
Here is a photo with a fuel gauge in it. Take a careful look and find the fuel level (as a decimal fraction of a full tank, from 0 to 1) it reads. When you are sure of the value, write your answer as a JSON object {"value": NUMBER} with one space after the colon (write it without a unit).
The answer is {"value": 0.125}
